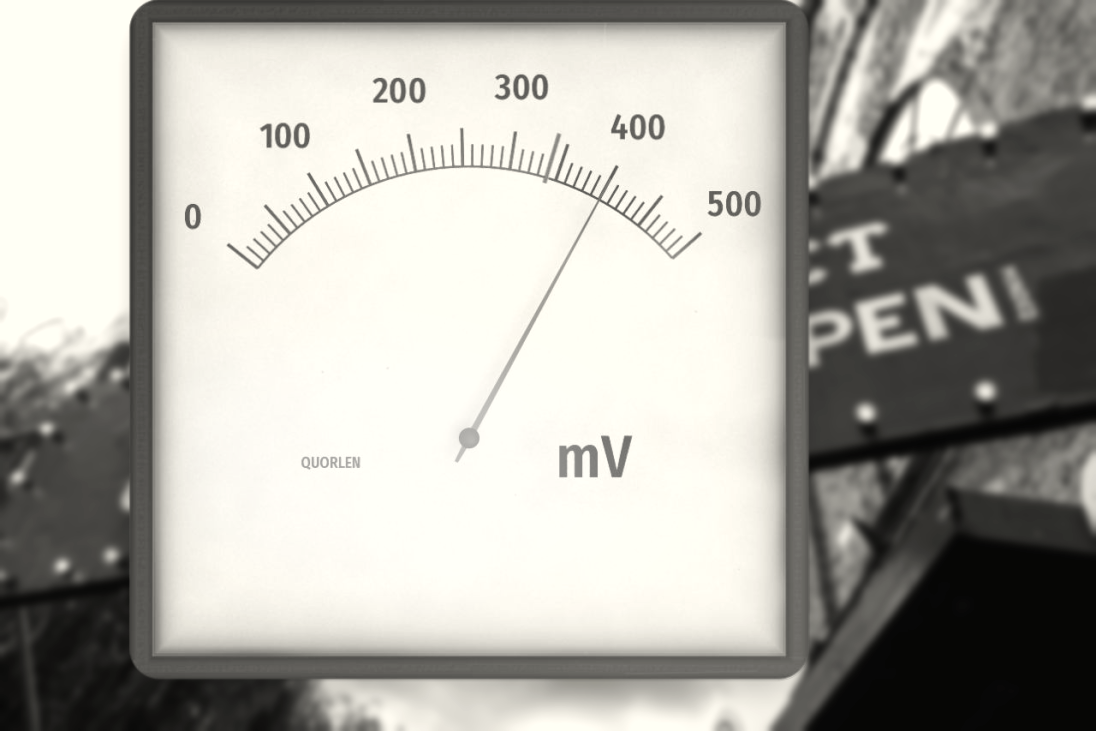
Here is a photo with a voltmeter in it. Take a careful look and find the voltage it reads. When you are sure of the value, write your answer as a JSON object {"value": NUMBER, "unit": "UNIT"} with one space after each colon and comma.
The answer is {"value": 400, "unit": "mV"}
